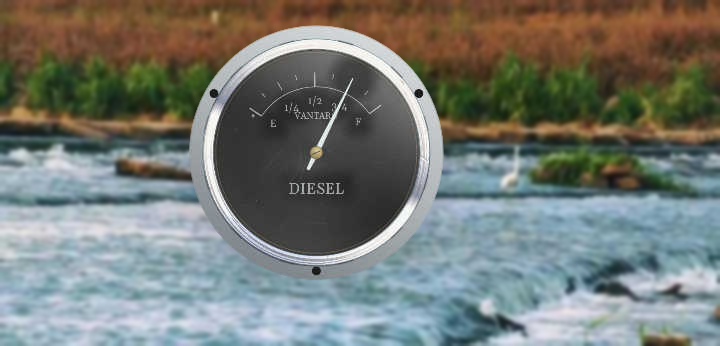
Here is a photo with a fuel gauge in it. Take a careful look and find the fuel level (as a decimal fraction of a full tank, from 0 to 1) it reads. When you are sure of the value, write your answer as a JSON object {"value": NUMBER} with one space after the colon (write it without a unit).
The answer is {"value": 0.75}
